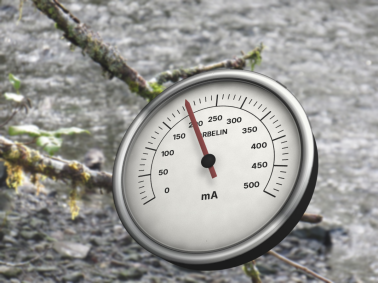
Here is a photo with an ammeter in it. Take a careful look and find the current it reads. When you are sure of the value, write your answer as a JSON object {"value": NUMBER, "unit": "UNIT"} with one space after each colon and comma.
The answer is {"value": 200, "unit": "mA"}
